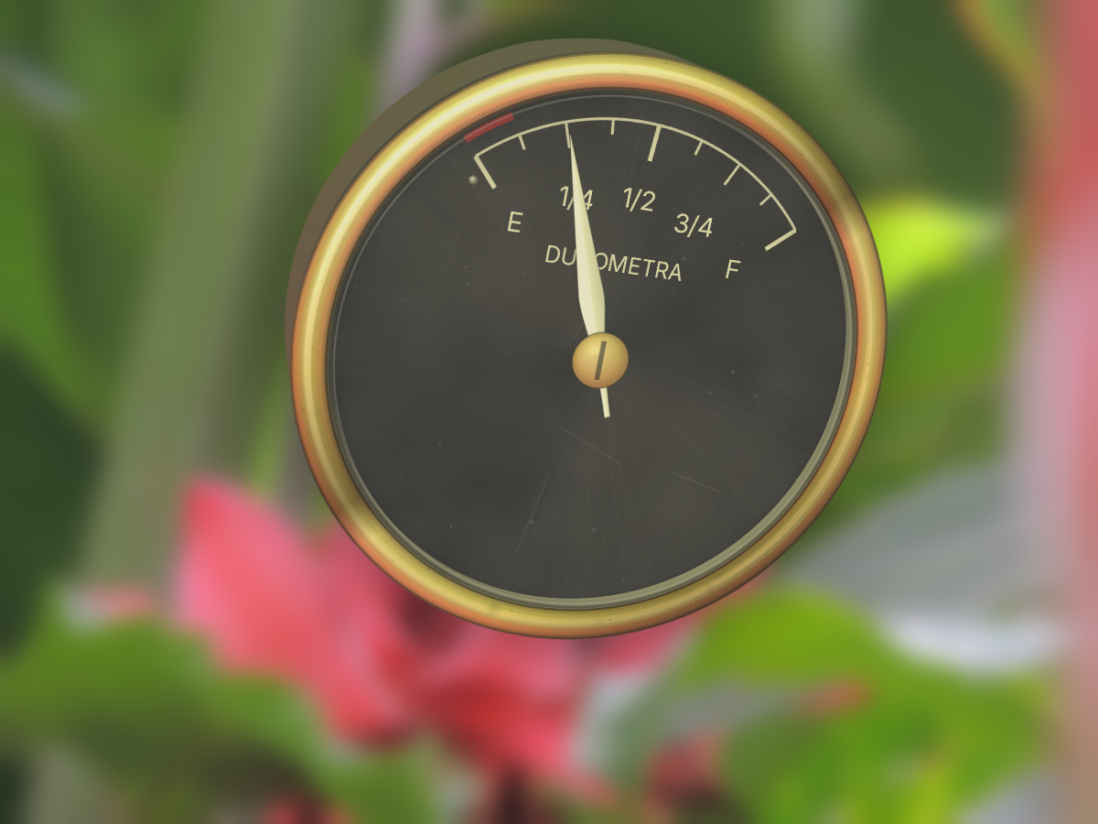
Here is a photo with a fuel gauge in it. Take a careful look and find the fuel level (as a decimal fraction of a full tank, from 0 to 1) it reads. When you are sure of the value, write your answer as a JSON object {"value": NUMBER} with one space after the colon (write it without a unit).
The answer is {"value": 0.25}
